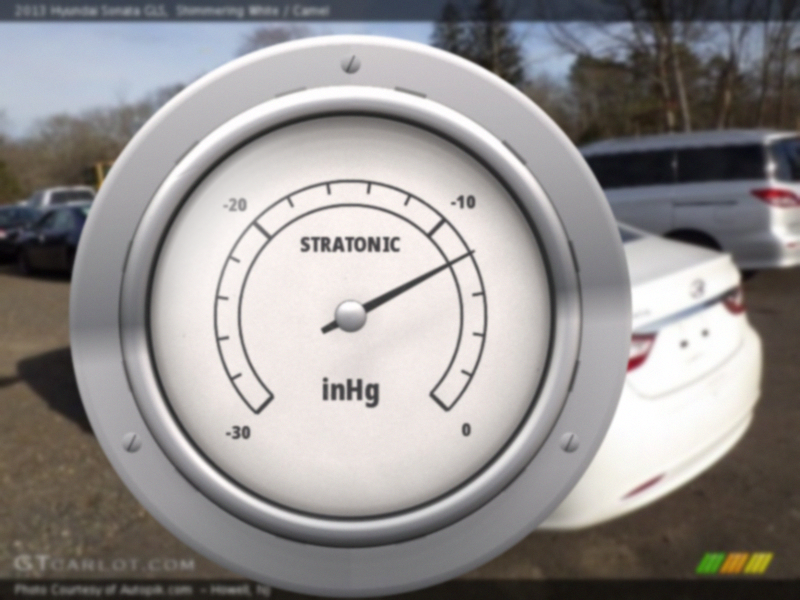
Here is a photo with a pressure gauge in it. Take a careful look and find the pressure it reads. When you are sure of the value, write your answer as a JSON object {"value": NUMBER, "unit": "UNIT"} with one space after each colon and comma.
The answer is {"value": -8, "unit": "inHg"}
